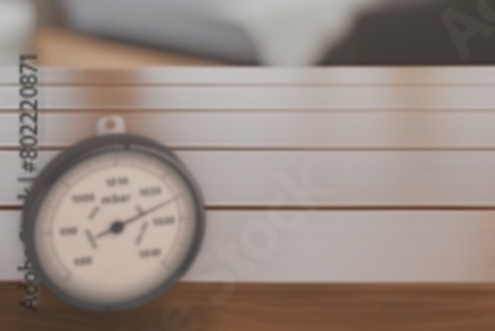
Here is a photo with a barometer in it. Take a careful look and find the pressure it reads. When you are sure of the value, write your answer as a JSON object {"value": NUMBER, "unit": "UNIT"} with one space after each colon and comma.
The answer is {"value": 1025, "unit": "mbar"}
